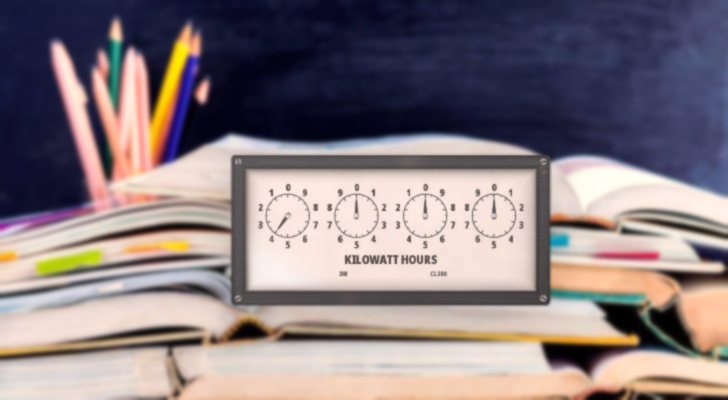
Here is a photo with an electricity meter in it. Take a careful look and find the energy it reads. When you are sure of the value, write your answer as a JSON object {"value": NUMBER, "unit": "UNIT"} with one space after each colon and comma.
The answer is {"value": 4000, "unit": "kWh"}
